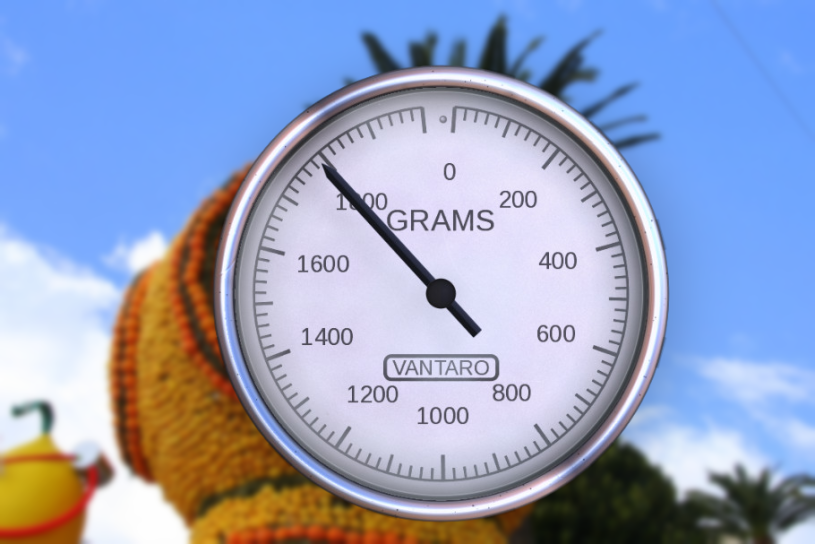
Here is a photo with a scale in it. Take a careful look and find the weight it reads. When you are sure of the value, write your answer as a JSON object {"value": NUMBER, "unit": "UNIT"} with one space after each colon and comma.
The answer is {"value": 1790, "unit": "g"}
